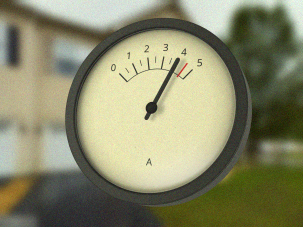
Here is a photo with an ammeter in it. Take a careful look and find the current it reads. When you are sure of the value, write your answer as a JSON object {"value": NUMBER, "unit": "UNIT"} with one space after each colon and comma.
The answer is {"value": 4, "unit": "A"}
